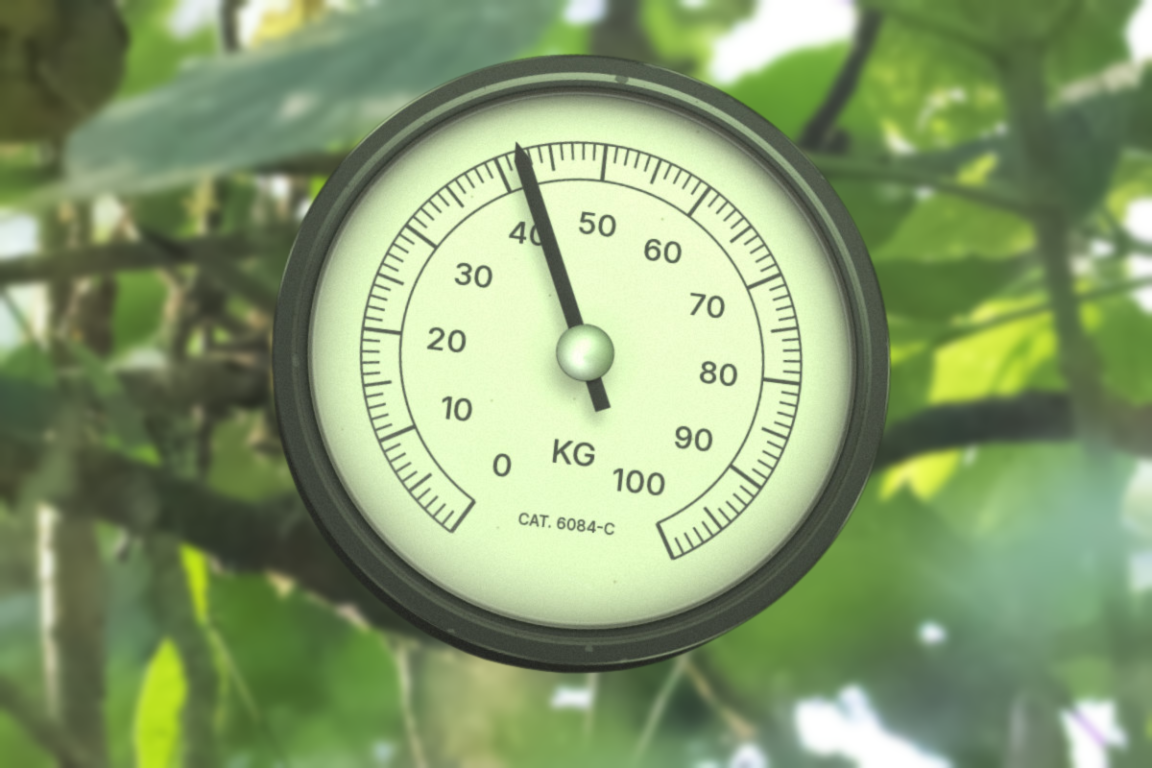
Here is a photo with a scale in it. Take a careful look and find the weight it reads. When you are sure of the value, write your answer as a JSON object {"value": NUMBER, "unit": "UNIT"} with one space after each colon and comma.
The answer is {"value": 42, "unit": "kg"}
